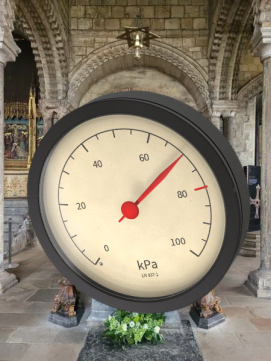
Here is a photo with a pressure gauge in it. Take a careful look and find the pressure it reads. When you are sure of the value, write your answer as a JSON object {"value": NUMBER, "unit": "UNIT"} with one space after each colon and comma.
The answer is {"value": 70, "unit": "kPa"}
